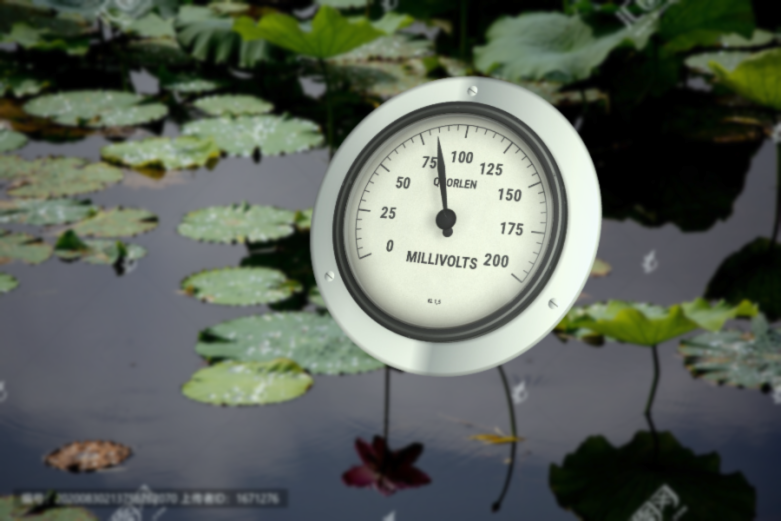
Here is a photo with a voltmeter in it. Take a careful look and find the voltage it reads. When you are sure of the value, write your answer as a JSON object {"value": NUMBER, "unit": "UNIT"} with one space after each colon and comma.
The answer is {"value": 85, "unit": "mV"}
